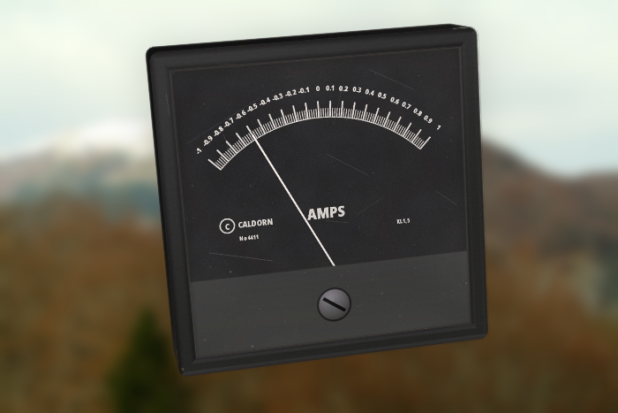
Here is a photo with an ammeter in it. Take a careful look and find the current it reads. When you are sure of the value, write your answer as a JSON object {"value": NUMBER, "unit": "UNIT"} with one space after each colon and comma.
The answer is {"value": -0.6, "unit": "A"}
